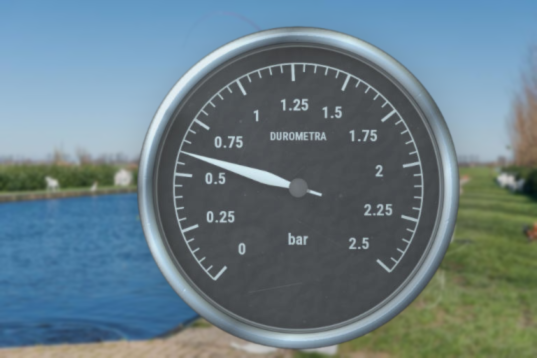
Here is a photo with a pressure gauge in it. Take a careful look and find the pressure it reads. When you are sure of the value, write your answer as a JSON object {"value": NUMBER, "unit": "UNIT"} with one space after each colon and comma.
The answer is {"value": 0.6, "unit": "bar"}
